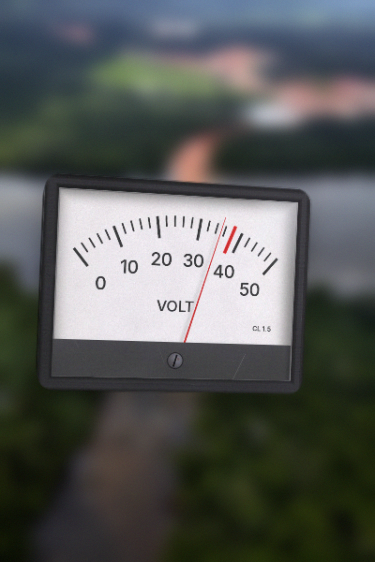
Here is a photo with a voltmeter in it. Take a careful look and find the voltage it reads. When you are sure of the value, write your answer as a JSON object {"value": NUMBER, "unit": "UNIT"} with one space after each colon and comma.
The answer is {"value": 35, "unit": "V"}
